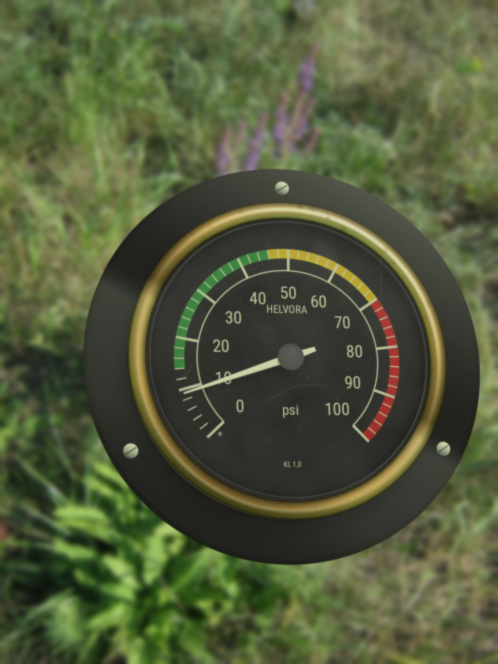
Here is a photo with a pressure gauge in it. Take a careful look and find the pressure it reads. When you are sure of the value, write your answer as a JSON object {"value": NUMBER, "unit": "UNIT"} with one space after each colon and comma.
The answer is {"value": 9, "unit": "psi"}
